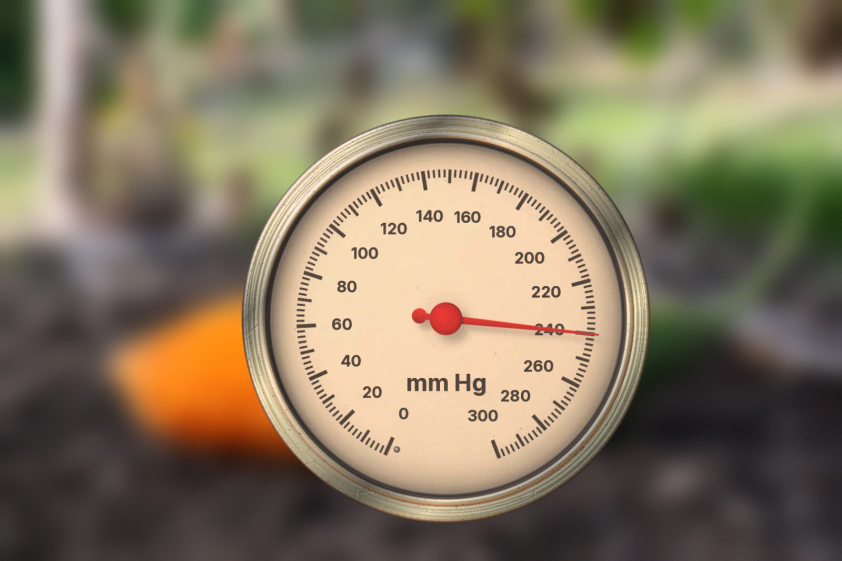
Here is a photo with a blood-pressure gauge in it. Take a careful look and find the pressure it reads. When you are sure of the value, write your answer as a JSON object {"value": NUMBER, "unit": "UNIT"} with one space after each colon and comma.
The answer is {"value": 240, "unit": "mmHg"}
